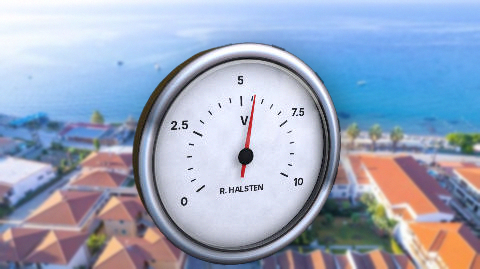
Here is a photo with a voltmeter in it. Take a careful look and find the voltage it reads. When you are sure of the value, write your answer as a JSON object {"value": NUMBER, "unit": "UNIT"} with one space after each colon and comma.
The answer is {"value": 5.5, "unit": "V"}
